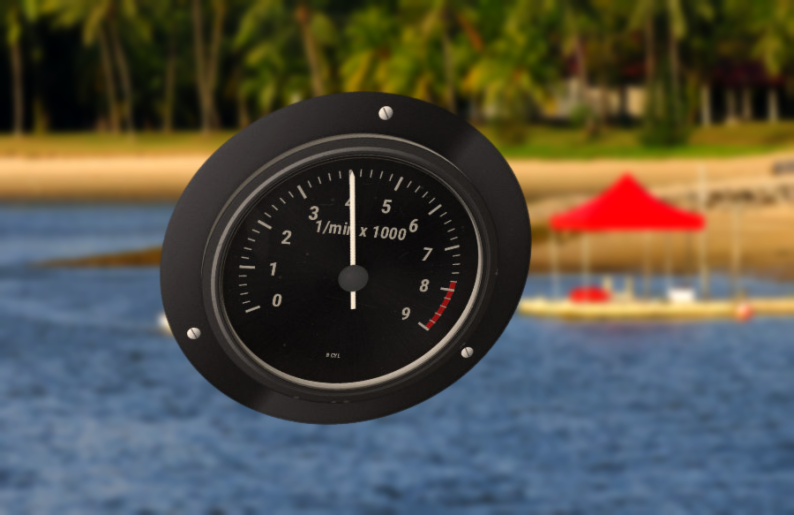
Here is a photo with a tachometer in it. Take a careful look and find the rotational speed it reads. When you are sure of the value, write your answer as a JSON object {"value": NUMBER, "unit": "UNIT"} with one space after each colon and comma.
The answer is {"value": 4000, "unit": "rpm"}
